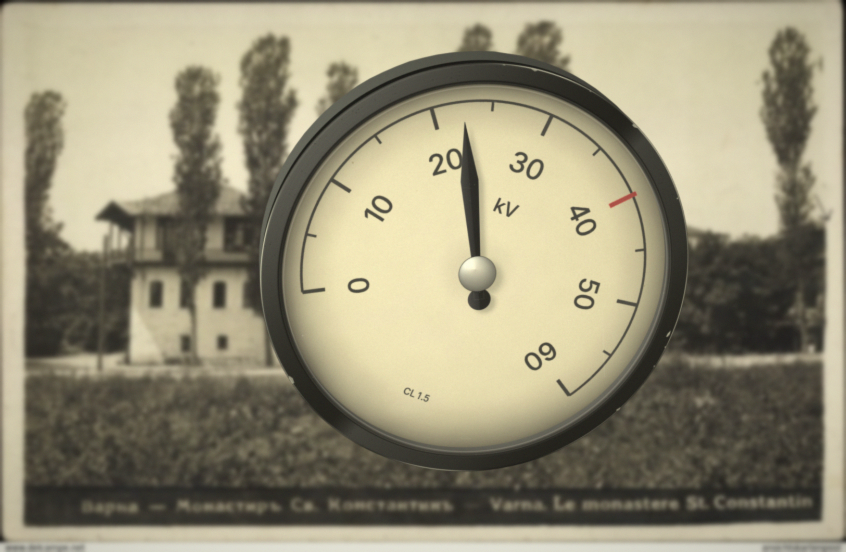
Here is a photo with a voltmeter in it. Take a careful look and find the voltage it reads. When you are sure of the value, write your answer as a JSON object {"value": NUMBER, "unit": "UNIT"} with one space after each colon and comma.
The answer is {"value": 22.5, "unit": "kV"}
